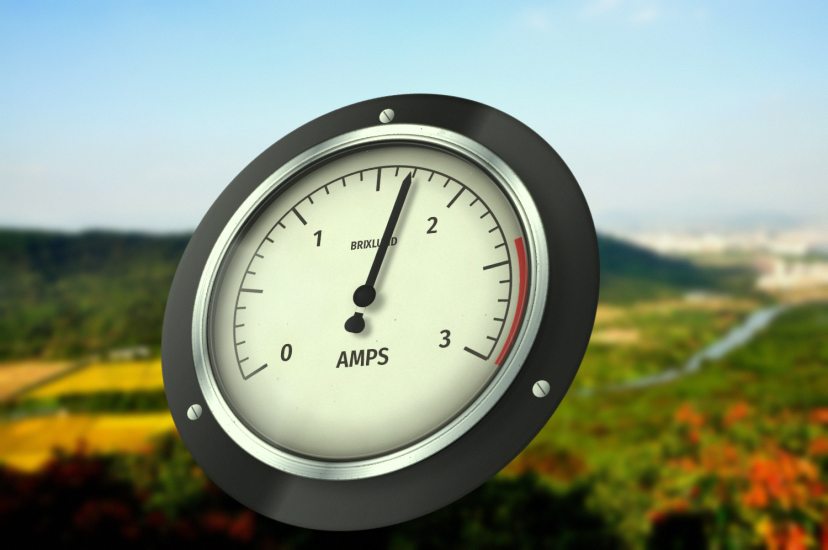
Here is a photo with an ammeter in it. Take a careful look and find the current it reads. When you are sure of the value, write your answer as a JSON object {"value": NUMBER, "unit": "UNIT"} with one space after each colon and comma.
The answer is {"value": 1.7, "unit": "A"}
